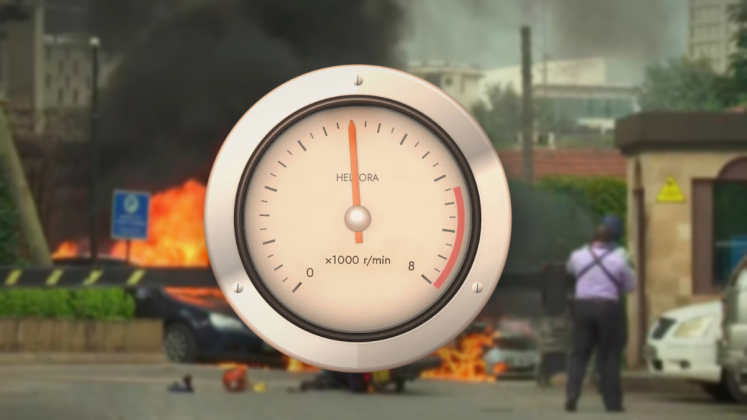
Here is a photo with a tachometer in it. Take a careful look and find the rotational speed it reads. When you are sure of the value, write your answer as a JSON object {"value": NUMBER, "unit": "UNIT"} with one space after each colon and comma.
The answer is {"value": 4000, "unit": "rpm"}
